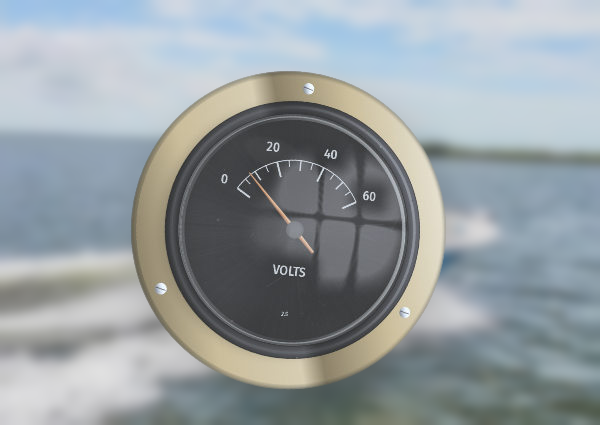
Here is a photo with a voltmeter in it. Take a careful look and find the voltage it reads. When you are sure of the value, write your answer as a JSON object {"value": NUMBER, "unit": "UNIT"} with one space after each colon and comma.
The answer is {"value": 7.5, "unit": "V"}
